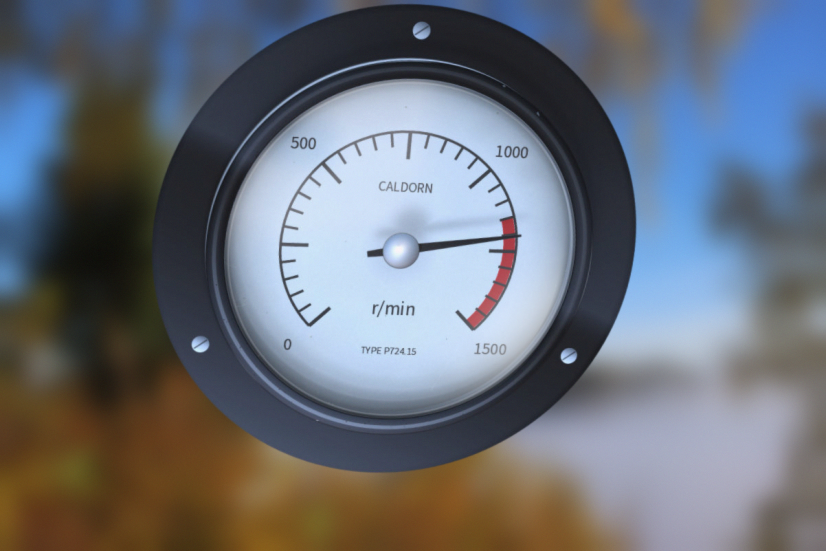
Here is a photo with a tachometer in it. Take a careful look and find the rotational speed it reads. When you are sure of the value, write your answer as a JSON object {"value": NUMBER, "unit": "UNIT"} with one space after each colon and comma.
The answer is {"value": 1200, "unit": "rpm"}
